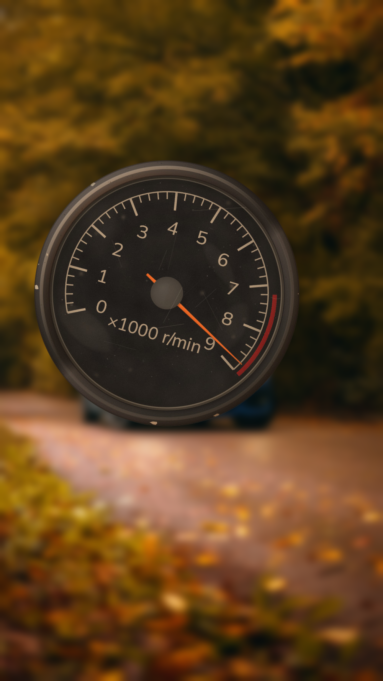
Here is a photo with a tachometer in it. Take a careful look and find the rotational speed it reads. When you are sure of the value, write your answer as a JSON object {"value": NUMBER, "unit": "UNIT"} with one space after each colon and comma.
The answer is {"value": 8800, "unit": "rpm"}
